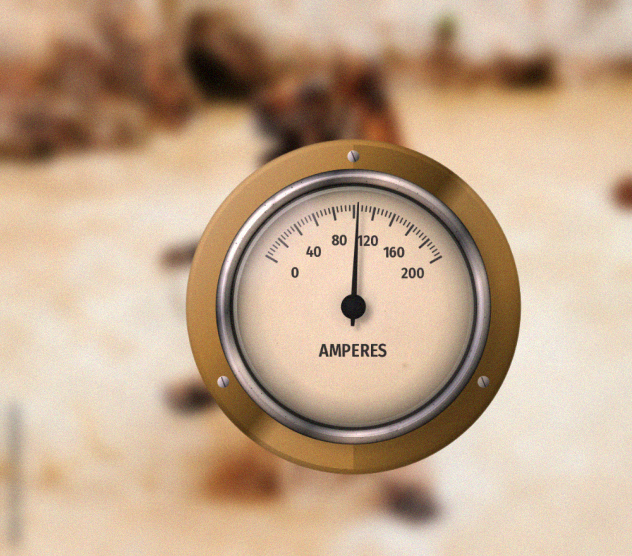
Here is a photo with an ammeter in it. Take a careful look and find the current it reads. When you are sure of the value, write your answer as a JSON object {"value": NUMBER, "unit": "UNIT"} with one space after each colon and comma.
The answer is {"value": 104, "unit": "A"}
